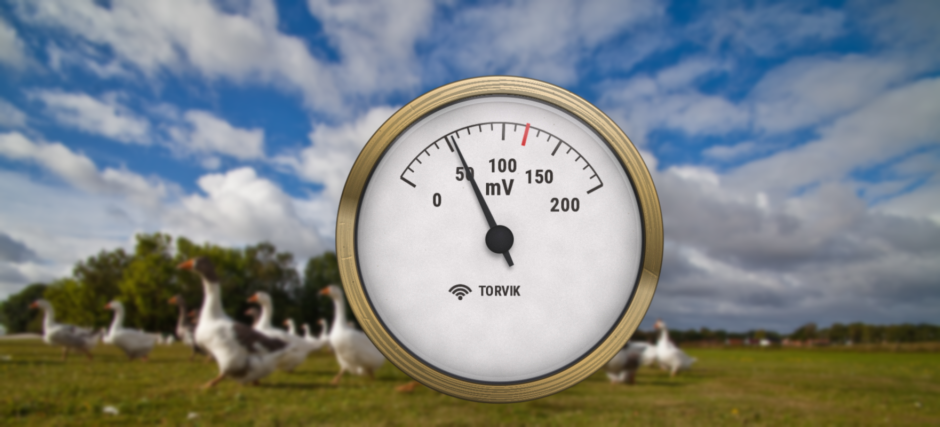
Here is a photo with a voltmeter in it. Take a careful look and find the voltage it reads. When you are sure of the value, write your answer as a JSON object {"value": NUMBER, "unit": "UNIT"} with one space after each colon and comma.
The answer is {"value": 55, "unit": "mV"}
